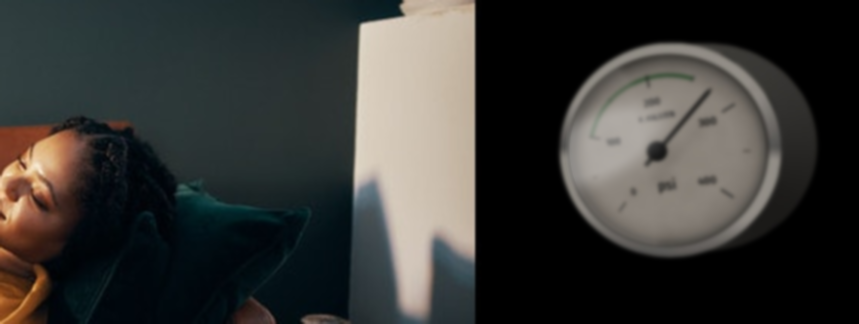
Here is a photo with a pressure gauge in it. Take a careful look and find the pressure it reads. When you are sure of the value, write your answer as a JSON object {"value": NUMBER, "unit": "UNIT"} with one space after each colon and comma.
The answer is {"value": 275, "unit": "psi"}
